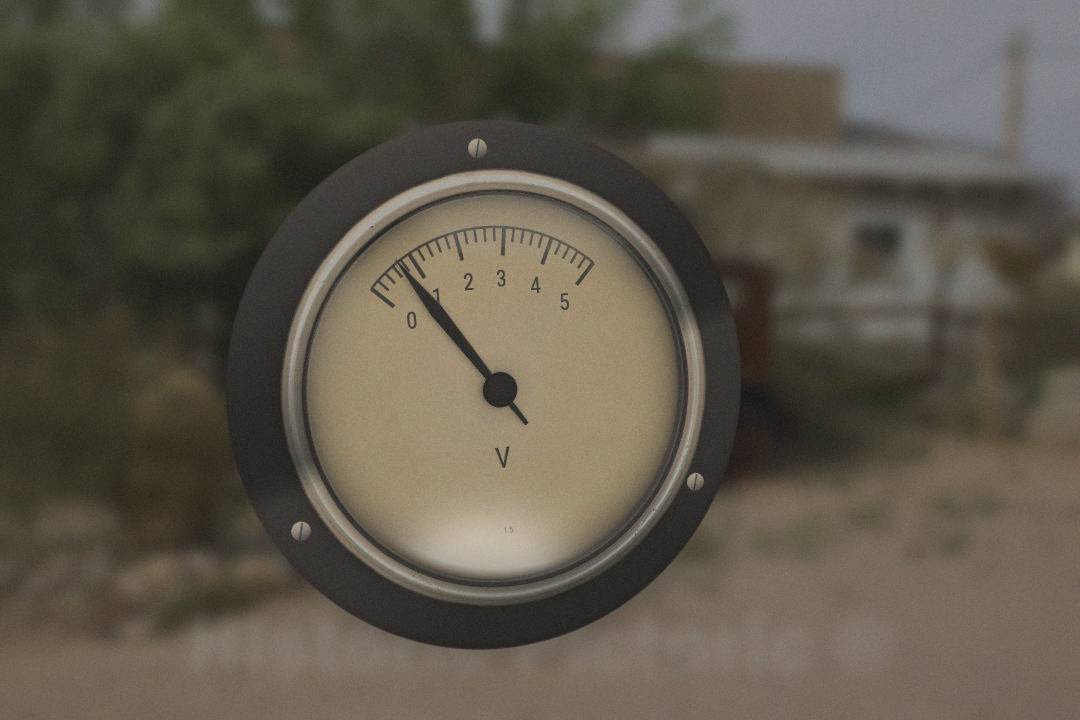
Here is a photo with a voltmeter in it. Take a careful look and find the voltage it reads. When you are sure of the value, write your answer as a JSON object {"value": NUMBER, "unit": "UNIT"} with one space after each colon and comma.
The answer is {"value": 0.7, "unit": "V"}
